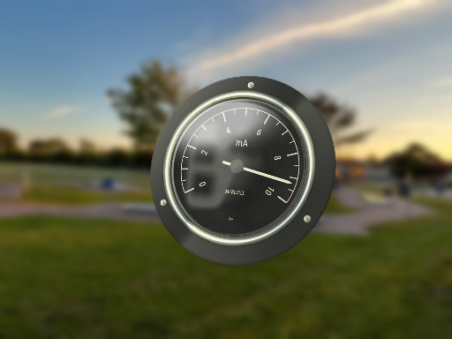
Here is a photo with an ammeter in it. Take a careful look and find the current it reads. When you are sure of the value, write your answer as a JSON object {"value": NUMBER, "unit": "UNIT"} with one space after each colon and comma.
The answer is {"value": 9.25, "unit": "mA"}
